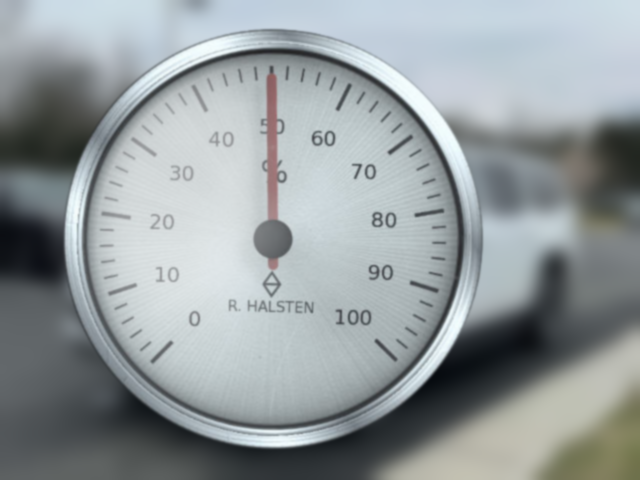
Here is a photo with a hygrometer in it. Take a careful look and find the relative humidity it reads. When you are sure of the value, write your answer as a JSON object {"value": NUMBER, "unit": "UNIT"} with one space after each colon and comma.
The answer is {"value": 50, "unit": "%"}
